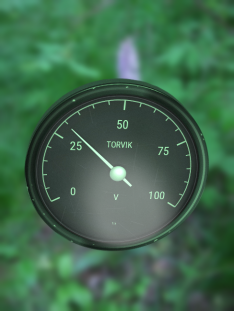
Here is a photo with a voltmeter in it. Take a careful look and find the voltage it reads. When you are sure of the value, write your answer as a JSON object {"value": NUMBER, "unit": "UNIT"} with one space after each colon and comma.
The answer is {"value": 30, "unit": "V"}
